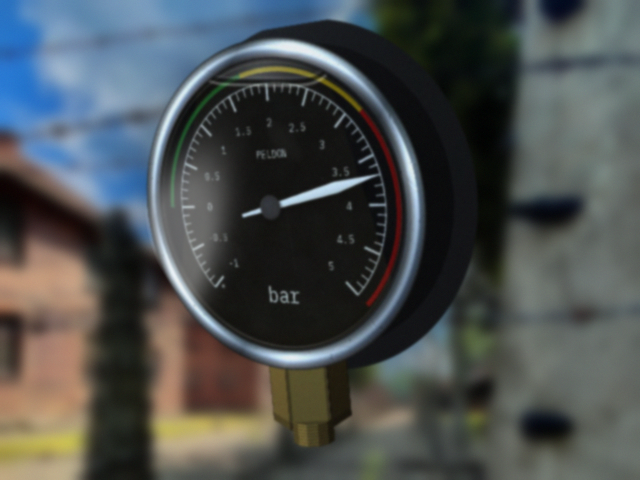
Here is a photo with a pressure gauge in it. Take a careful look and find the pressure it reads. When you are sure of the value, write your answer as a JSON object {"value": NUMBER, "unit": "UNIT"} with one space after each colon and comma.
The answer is {"value": 3.7, "unit": "bar"}
